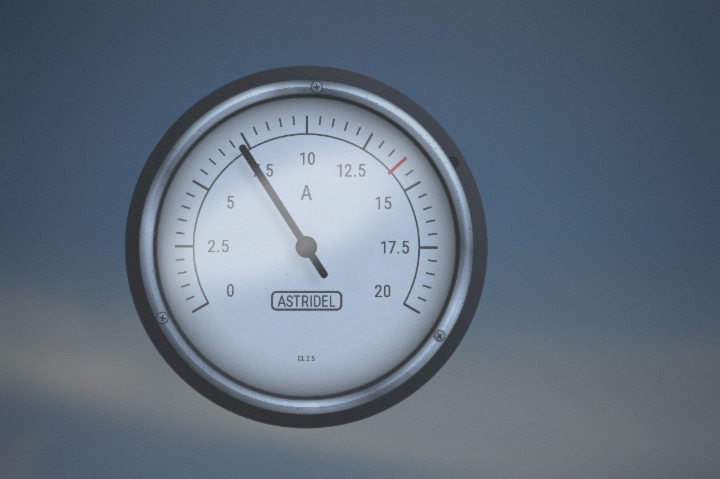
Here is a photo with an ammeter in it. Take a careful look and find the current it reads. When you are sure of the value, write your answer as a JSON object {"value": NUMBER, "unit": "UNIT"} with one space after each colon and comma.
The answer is {"value": 7.25, "unit": "A"}
